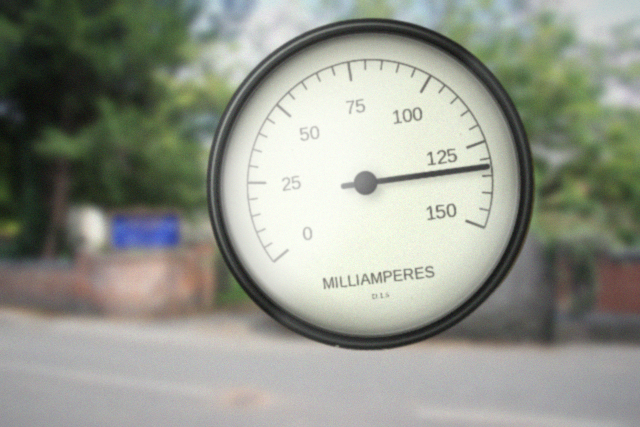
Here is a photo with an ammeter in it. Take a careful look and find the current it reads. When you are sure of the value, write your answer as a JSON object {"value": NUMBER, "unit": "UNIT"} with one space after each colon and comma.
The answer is {"value": 132.5, "unit": "mA"}
